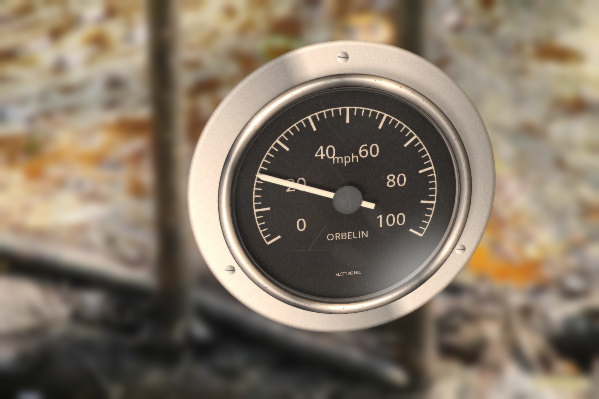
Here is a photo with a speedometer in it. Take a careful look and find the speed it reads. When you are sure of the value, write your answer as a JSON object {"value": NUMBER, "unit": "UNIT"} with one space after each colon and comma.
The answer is {"value": 20, "unit": "mph"}
